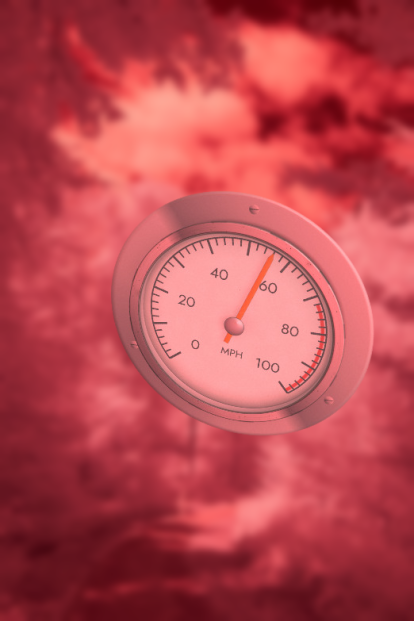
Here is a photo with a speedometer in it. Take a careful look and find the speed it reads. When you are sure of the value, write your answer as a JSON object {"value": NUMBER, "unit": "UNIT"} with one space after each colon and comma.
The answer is {"value": 56, "unit": "mph"}
